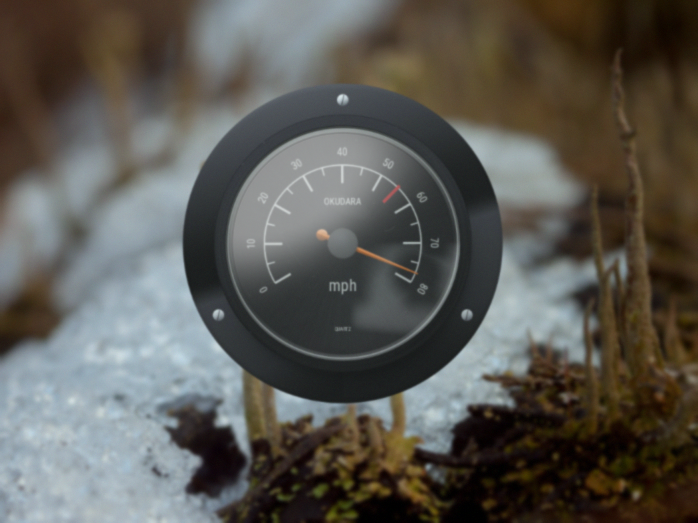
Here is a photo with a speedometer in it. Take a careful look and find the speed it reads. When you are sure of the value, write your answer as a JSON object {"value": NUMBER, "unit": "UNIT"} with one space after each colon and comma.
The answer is {"value": 77.5, "unit": "mph"}
